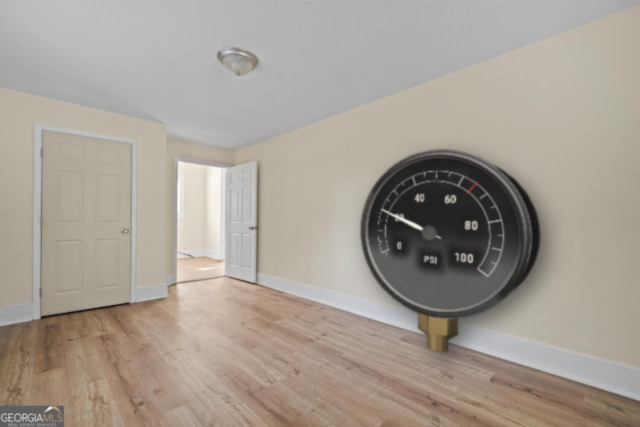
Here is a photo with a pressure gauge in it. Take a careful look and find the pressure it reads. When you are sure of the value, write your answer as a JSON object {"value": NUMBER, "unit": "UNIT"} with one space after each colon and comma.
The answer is {"value": 20, "unit": "psi"}
